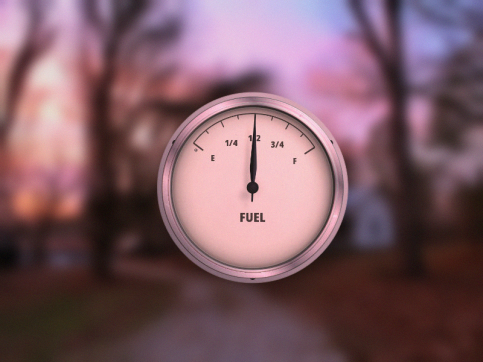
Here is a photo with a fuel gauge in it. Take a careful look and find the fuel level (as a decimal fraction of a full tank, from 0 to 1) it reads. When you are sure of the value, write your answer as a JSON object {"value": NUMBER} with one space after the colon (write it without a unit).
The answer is {"value": 0.5}
